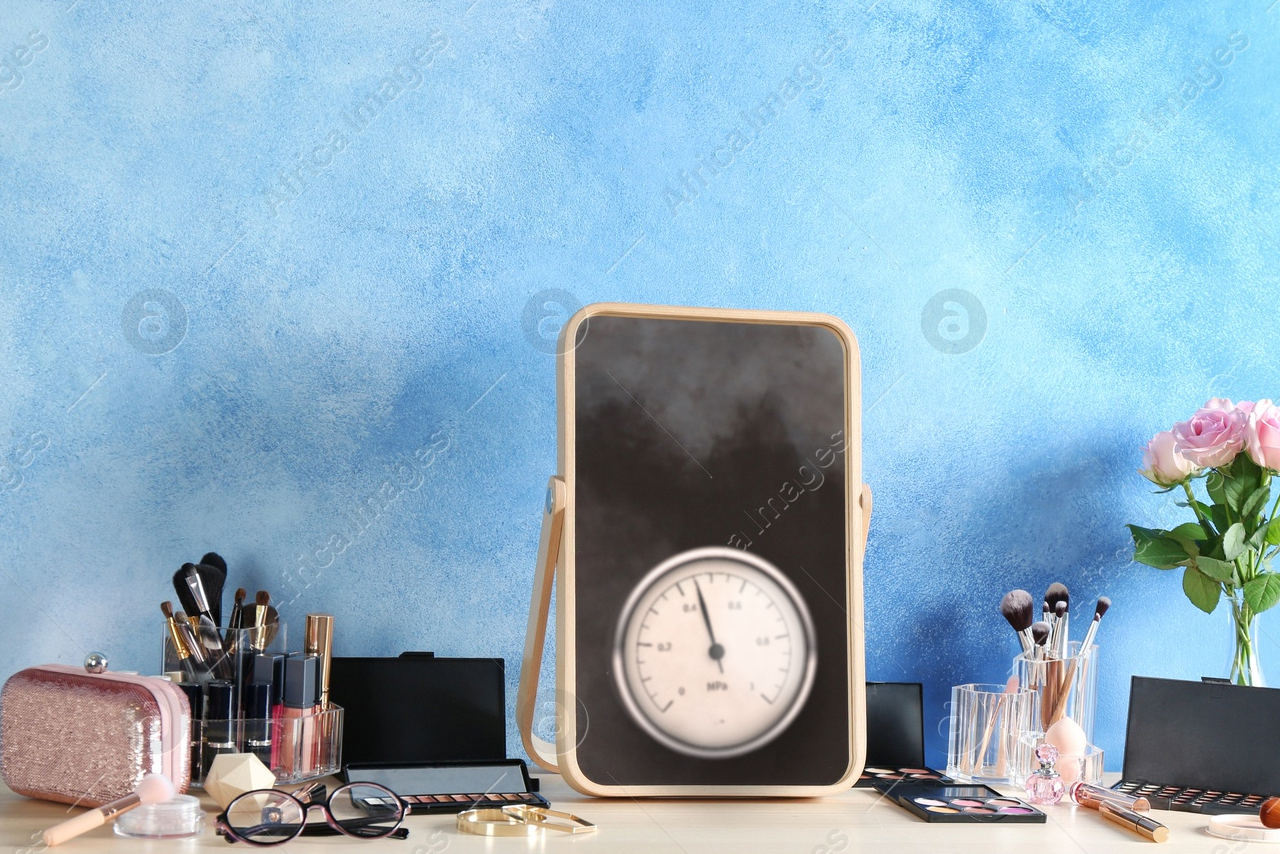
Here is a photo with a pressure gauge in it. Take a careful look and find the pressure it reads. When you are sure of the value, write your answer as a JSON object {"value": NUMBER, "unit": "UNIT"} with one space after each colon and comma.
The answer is {"value": 0.45, "unit": "MPa"}
